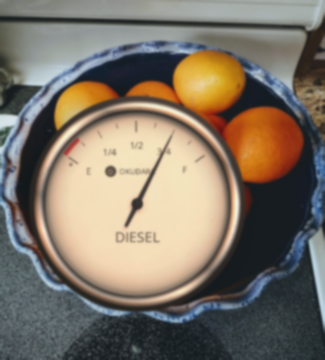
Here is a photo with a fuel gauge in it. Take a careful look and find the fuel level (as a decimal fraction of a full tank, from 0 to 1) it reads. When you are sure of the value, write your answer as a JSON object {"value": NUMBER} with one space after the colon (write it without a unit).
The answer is {"value": 0.75}
